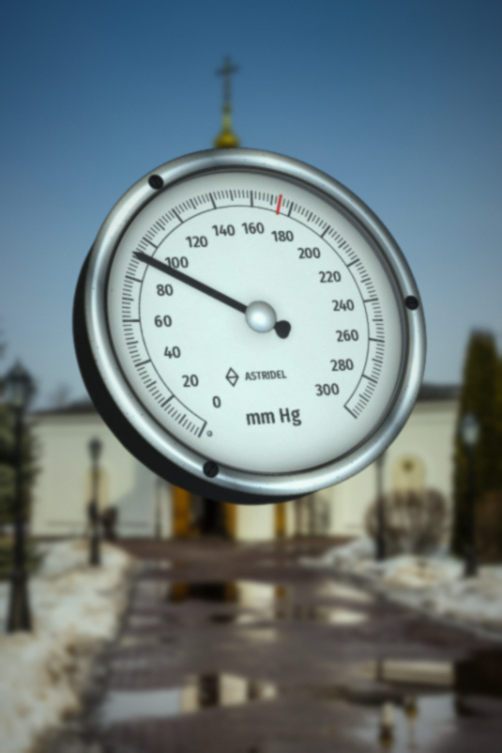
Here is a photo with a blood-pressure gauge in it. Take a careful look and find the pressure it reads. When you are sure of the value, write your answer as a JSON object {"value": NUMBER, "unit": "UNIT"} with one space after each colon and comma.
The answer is {"value": 90, "unit": "mmHg"}
